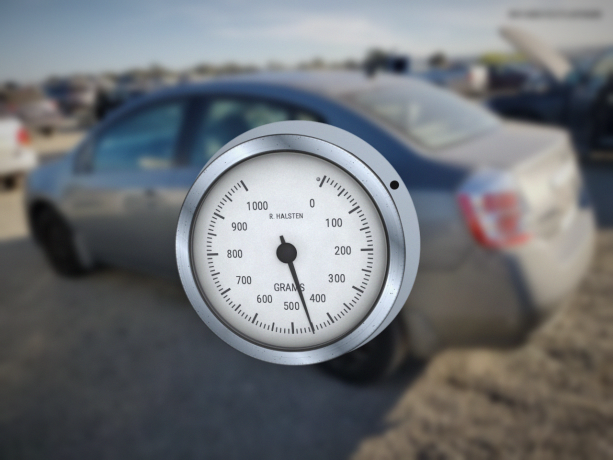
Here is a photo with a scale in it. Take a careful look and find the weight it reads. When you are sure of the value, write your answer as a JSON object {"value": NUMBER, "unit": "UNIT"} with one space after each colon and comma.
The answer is {"value": 450, "unit": "g"}
